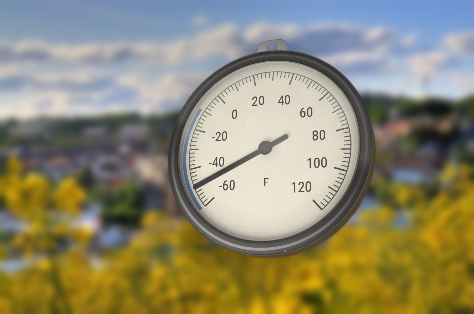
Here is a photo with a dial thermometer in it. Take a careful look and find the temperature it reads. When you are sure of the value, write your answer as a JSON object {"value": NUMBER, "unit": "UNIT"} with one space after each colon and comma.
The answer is {"value": -50, "unit": "°F"}
